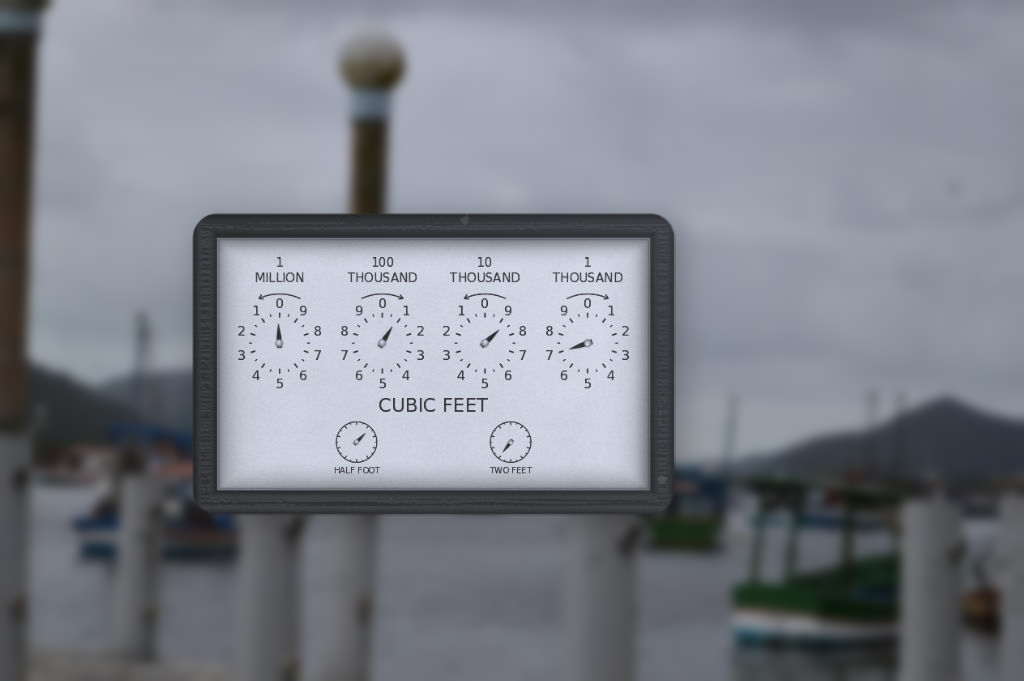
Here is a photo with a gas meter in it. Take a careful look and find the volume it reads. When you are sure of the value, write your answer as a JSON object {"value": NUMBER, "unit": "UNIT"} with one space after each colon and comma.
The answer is {"value": 8700, "unit": "ft³"}
